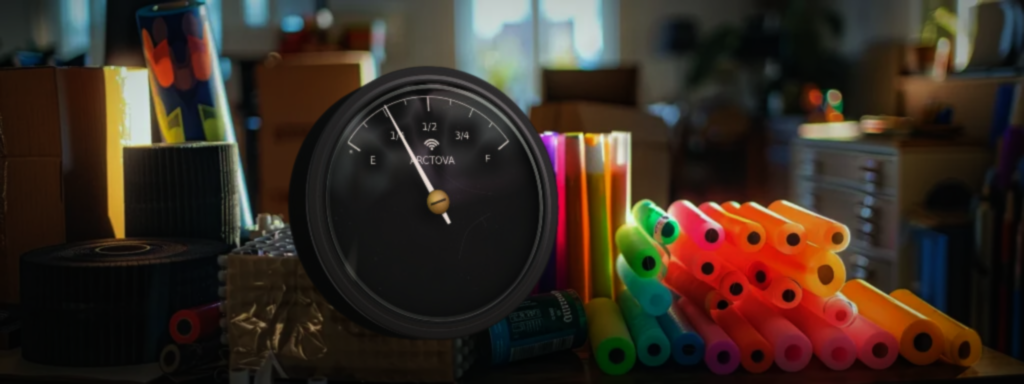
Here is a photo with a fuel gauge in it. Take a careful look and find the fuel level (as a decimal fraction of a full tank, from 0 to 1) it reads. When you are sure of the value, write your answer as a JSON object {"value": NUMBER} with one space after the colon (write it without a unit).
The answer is {"value": 0.25}
